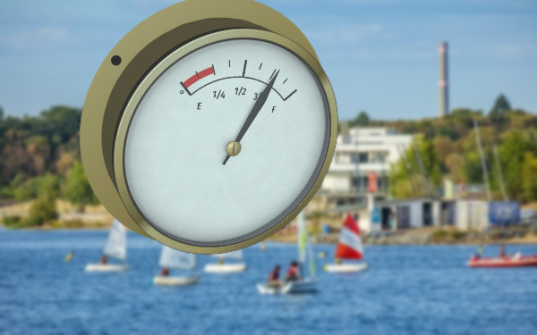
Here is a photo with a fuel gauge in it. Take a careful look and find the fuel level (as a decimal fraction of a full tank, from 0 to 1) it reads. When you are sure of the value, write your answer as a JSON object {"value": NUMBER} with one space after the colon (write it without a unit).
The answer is {"value": 0.75}
